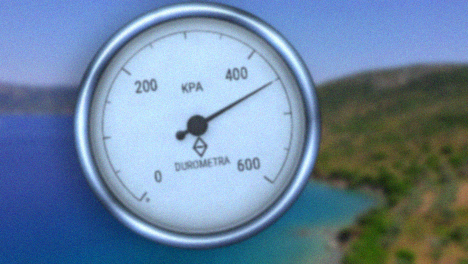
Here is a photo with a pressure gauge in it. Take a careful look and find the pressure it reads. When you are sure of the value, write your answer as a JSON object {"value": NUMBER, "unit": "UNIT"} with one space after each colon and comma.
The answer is {"value": 450, "unit": "kPa"}
